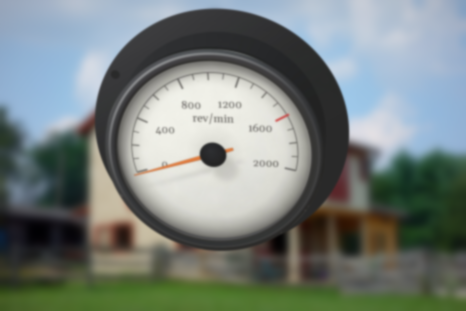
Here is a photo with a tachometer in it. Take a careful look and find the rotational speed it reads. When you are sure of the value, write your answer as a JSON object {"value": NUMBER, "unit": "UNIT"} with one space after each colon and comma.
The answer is {"value": 0, "unit": "rpm"}
